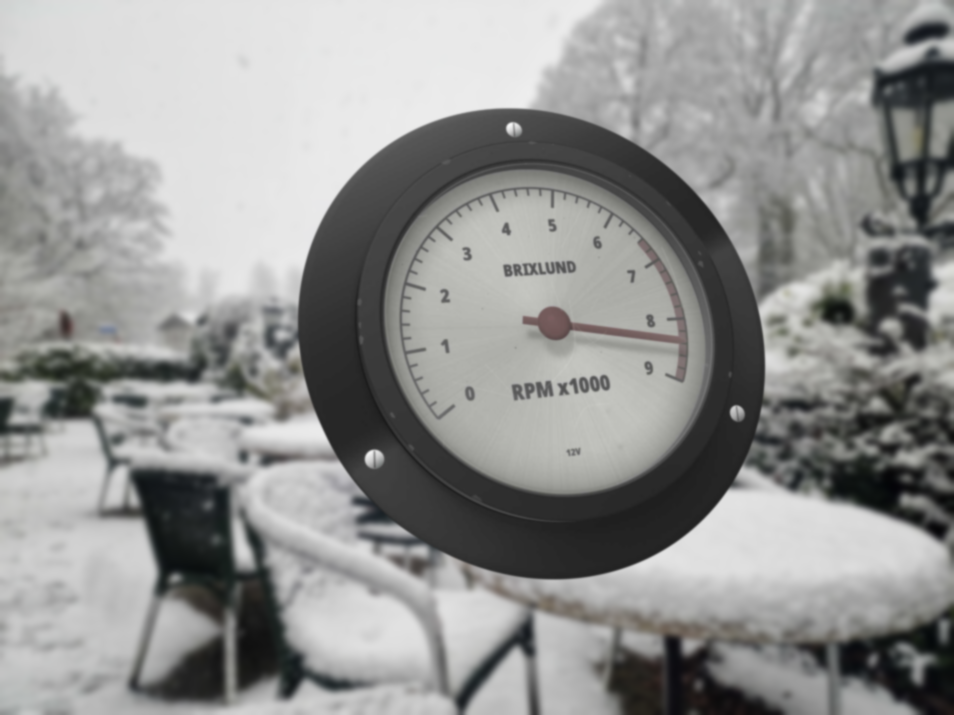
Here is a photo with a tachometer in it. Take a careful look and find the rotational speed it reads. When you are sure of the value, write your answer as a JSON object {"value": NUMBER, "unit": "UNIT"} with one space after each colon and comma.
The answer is {"value": 8400, "unit": "rpm"}
